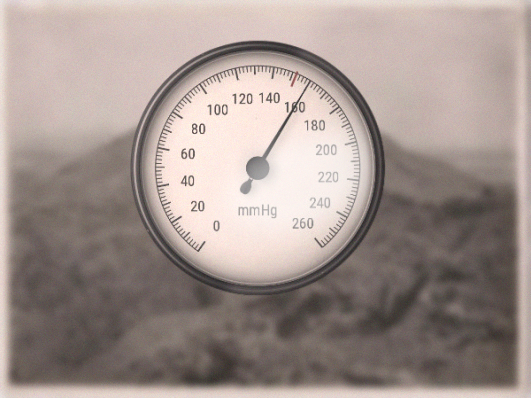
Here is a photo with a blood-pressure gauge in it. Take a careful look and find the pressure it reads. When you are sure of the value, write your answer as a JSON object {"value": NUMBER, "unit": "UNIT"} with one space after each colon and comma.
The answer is {"value": 160, "unit": "mmHg"}
